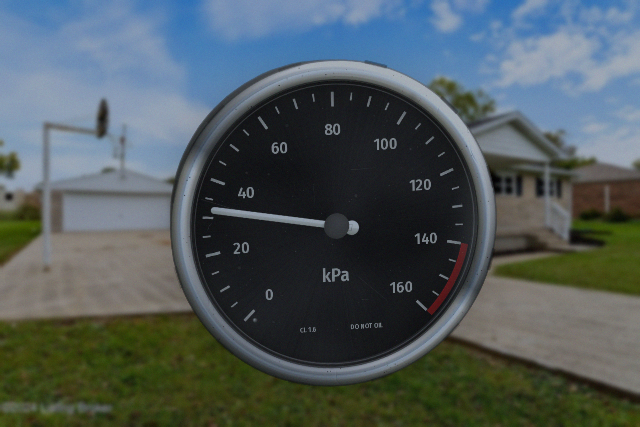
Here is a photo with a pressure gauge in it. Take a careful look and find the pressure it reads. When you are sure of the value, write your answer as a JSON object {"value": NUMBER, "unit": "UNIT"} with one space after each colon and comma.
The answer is {"value": 32.5, "unit": "kPa"}
